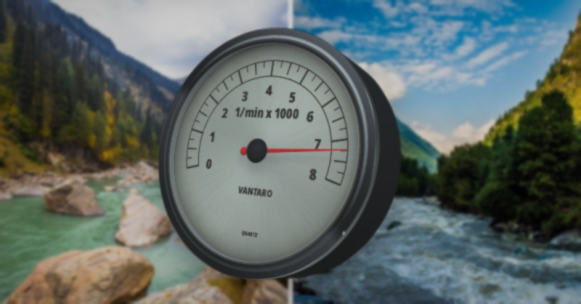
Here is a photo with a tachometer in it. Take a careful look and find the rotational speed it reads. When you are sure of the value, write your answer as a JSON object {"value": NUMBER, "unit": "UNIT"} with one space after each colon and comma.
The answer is {"value": 7250, "unit": "rpm"}
